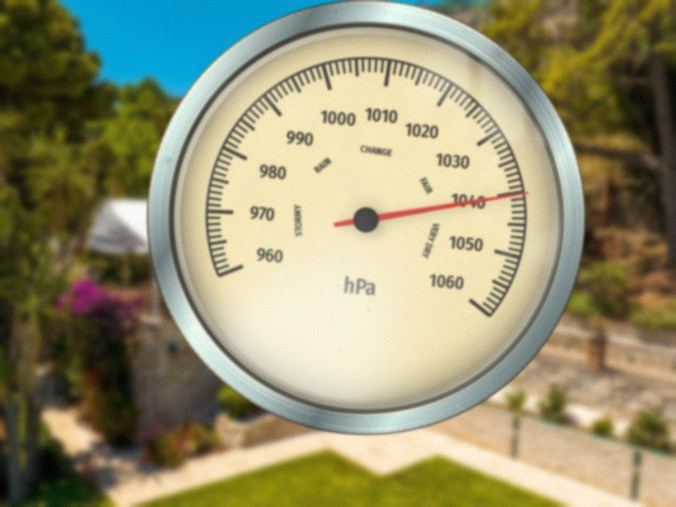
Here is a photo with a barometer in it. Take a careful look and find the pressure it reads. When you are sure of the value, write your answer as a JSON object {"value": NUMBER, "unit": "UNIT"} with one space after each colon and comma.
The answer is {"value": 1040, "unit": "hPa"}
